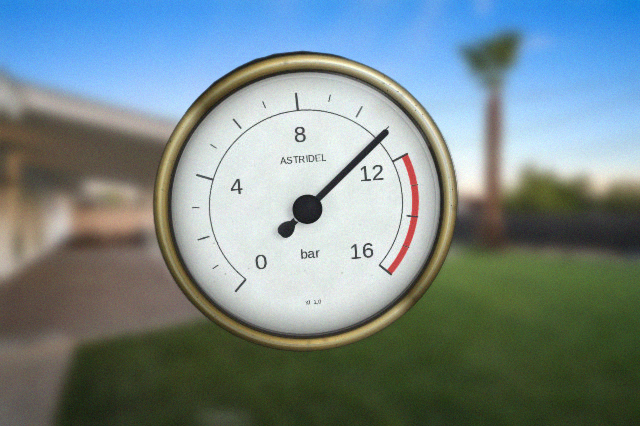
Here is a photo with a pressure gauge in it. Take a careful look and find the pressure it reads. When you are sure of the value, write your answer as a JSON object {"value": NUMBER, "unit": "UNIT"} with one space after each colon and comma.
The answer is {"value": 11, "unit": "bar"}
